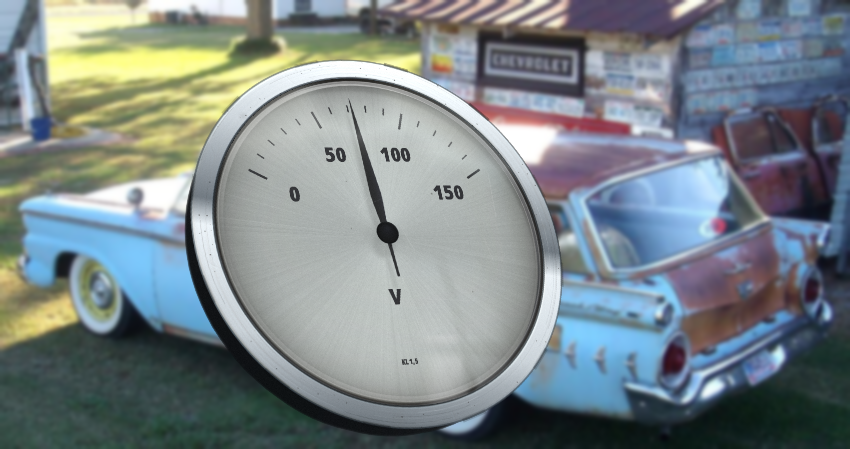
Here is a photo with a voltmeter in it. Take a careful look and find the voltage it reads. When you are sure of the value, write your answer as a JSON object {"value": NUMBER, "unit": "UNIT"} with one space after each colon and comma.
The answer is {"value": 70, "unit": "V"}
